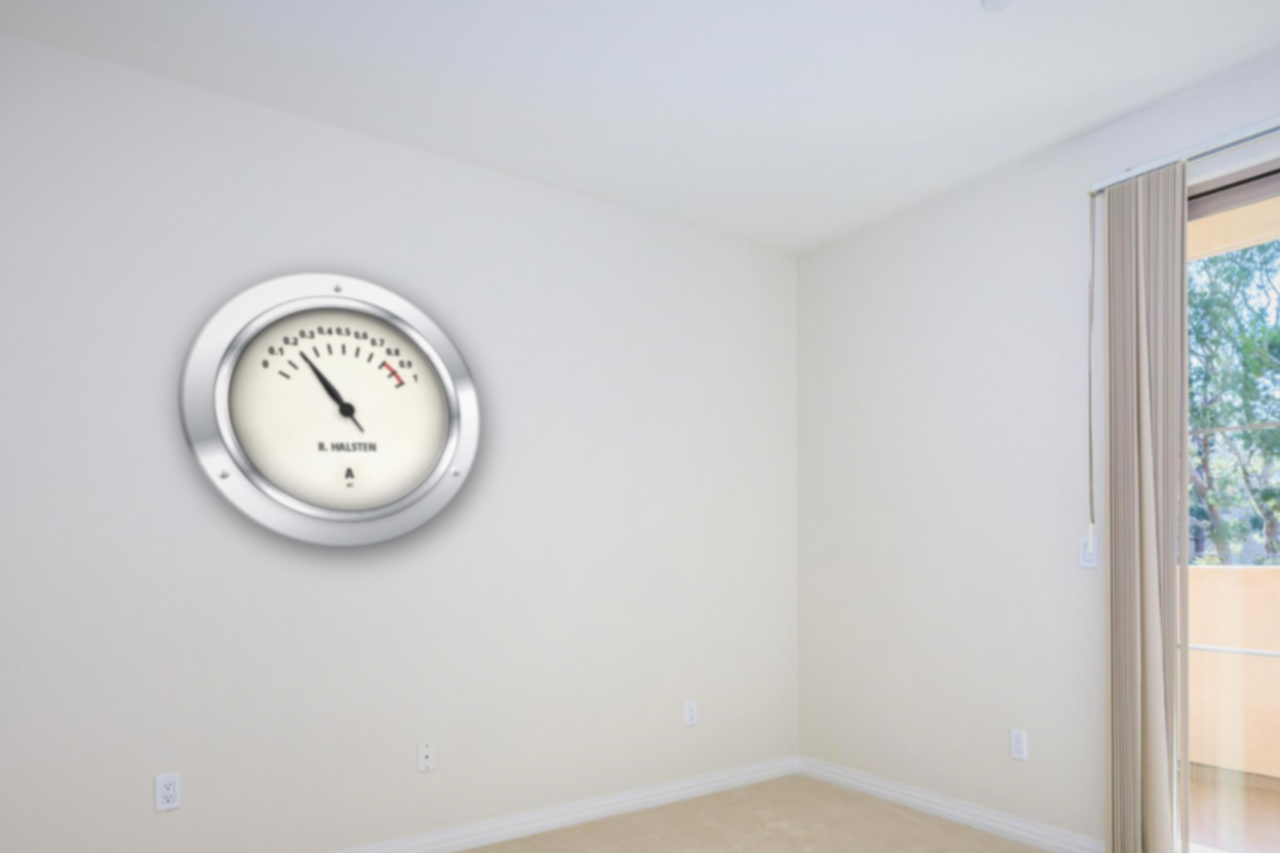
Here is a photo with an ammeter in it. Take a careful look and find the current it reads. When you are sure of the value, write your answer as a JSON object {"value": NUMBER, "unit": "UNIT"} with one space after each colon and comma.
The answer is {"value": 0.2, "unit": "A"}
